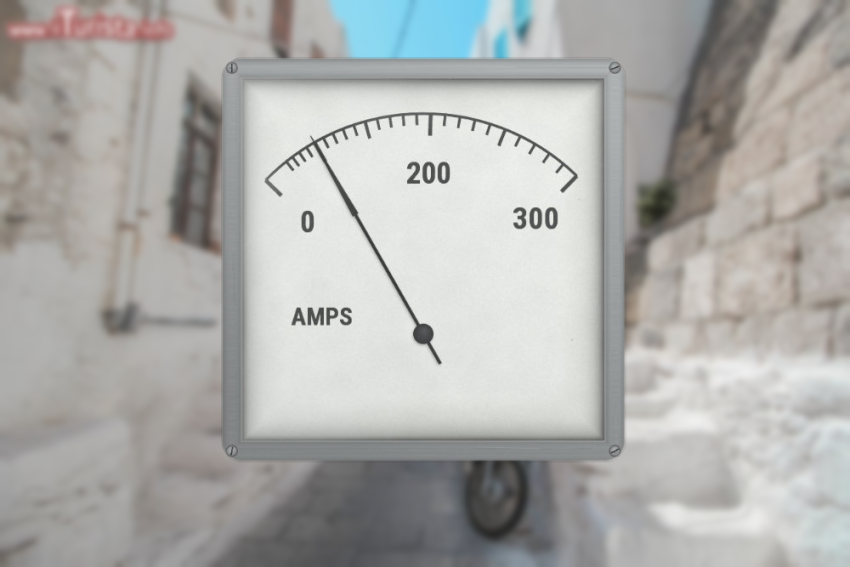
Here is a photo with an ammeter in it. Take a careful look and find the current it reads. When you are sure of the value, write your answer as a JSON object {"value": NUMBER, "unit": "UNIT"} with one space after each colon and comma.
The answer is {"value": 100, "unit": "A"}
